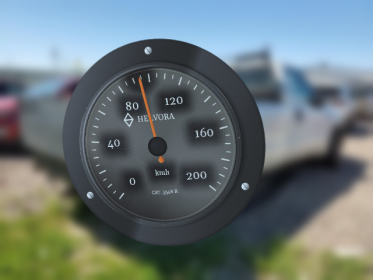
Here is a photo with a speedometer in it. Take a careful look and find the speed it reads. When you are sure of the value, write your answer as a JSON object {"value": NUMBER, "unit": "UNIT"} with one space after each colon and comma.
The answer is {"value": 95, "unit": "km/h"}
